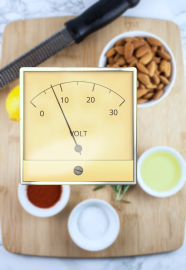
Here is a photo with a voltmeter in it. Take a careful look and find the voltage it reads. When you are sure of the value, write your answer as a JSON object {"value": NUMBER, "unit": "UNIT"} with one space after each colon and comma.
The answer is {"value": 7.5, "unit": "V"}
